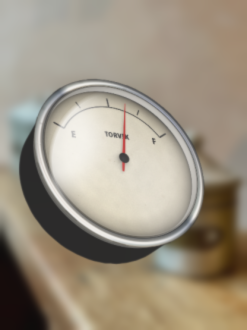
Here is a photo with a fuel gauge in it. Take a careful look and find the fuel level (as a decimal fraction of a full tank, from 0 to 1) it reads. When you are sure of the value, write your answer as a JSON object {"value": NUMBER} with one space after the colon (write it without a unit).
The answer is {"value": 0.625}
